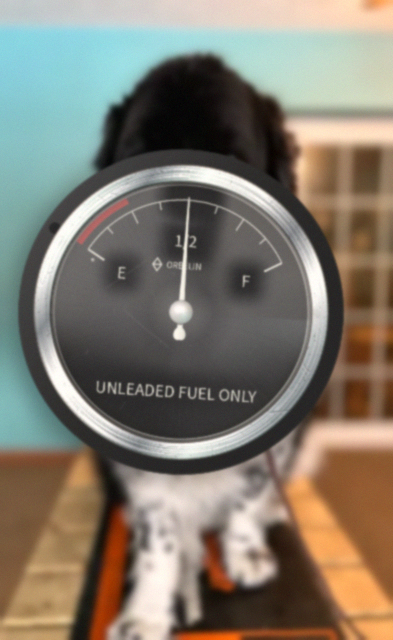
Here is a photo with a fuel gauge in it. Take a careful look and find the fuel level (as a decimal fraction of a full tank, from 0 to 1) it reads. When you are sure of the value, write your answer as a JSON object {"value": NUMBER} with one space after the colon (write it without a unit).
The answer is {"value": 0.5}
